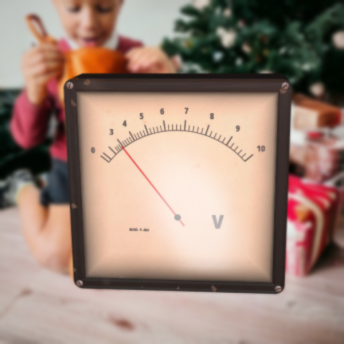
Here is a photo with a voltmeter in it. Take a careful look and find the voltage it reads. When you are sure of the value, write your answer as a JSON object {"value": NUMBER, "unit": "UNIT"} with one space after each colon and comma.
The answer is {"value": 3, "unit": "V"}
